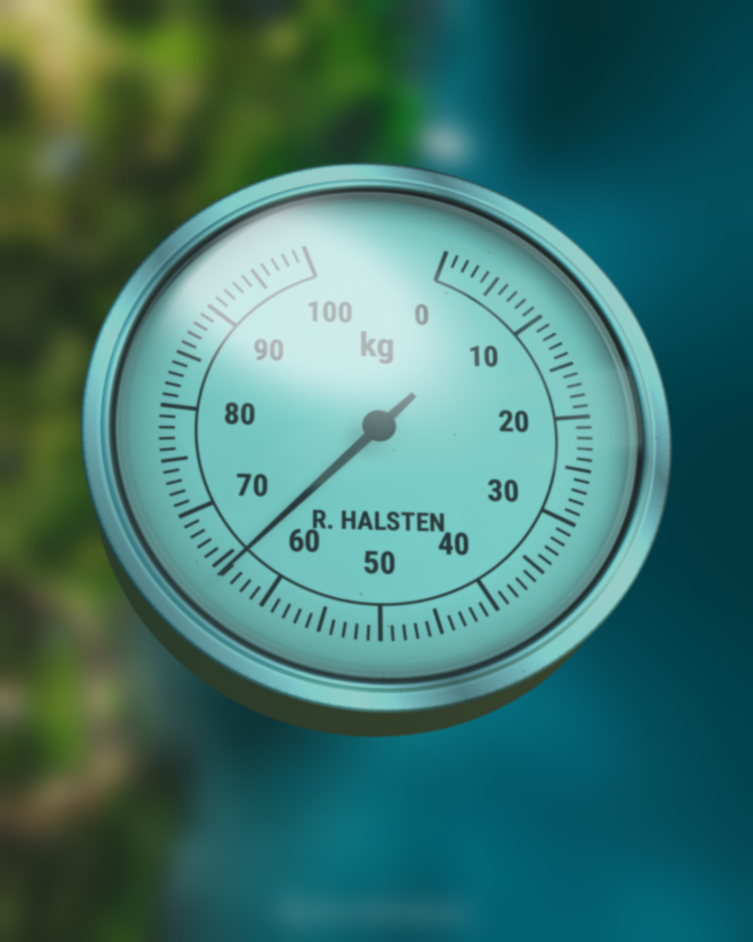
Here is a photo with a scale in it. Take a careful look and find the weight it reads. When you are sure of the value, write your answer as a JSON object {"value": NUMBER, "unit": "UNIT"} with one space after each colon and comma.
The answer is {"value": 64, "unit": "kg"}
